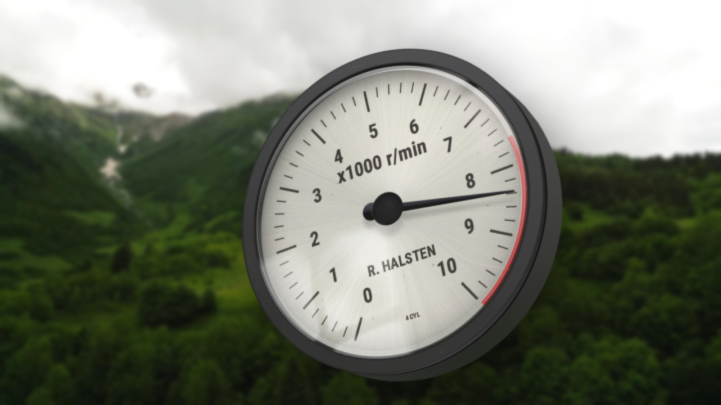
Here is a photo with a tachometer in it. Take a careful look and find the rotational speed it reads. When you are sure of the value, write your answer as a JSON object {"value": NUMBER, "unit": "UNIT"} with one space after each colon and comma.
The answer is {"value": 8400, "unit": "rpm"}
